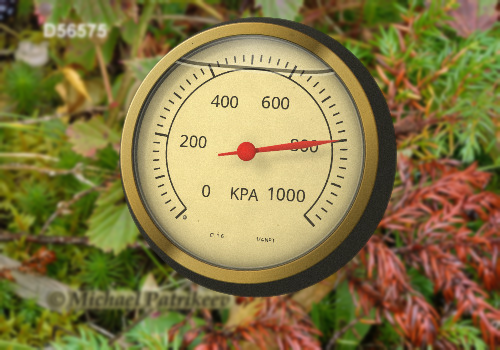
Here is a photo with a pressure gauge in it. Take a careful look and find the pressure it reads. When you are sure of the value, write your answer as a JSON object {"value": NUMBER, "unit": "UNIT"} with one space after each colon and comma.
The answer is {"value": 800, "unit": "kPa"}
